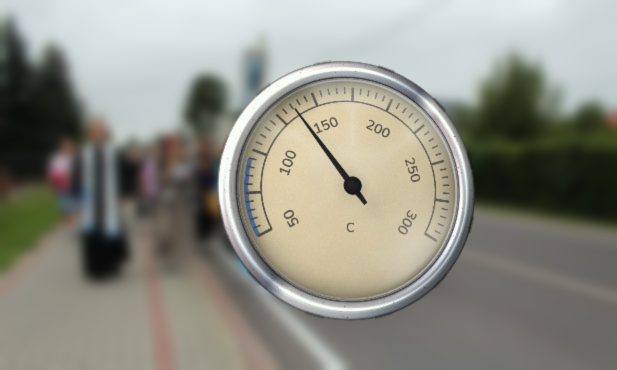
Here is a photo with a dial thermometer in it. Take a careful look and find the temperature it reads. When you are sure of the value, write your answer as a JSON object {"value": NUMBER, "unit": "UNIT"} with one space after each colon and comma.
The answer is {"value": 135, "unit": "°C"}
